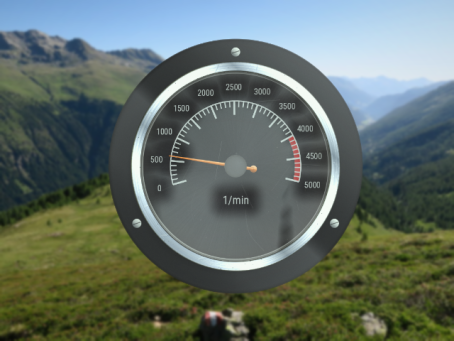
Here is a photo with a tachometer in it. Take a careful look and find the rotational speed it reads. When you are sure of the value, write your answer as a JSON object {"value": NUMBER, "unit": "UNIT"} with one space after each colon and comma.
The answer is {"value": 600, "unit": "rpm"}
